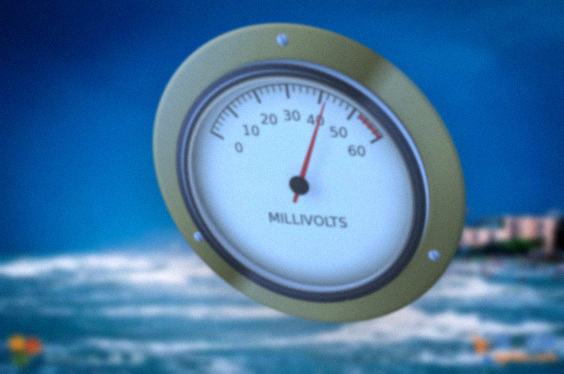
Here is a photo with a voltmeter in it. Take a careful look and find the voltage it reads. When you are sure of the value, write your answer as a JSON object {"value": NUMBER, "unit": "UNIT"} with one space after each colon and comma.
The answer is {"value": 42, "unit": "mV"}
